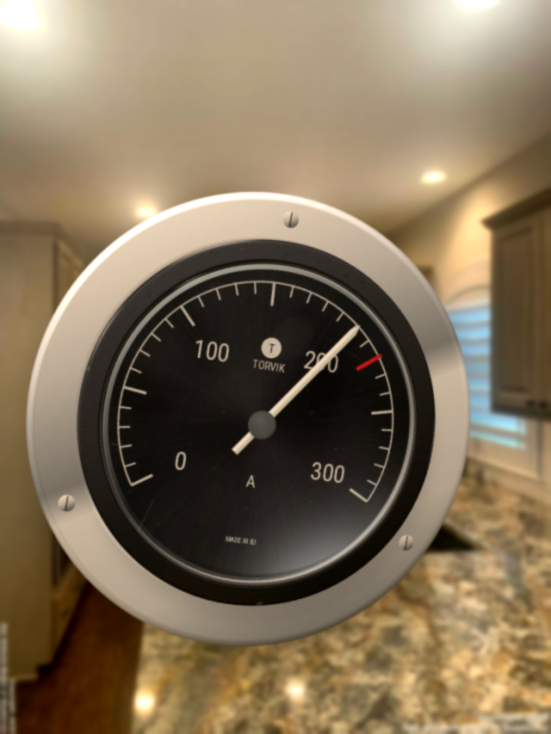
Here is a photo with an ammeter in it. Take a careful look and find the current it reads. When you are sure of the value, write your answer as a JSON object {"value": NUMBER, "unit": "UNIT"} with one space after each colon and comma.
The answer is {"value": 200, "unit": "A"}
